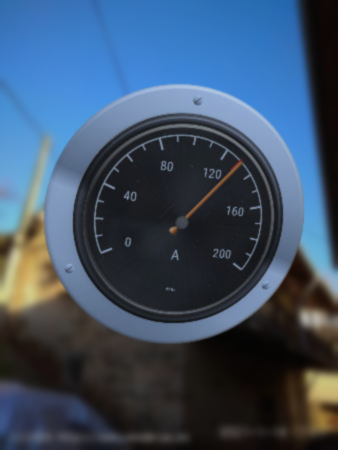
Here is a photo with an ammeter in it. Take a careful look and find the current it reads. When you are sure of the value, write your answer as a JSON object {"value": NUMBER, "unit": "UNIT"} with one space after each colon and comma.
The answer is {"value": 130, "unit": "A"}
